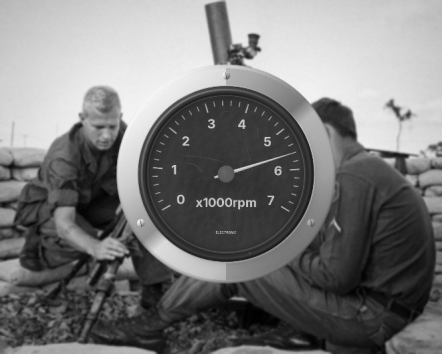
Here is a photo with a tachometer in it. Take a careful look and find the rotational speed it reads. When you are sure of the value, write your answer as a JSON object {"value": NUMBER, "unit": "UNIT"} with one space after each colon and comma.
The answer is {"value": 5600, "unit": "rpm"}
